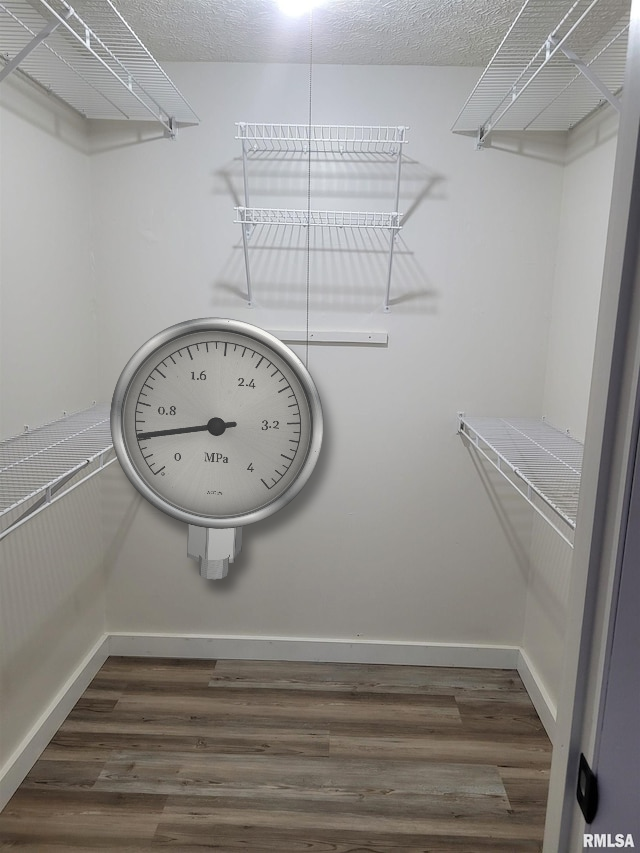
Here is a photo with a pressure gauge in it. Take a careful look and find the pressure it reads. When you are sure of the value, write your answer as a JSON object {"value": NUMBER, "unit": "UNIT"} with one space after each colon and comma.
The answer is {"value": 0.45, "unit": "MPa"}
